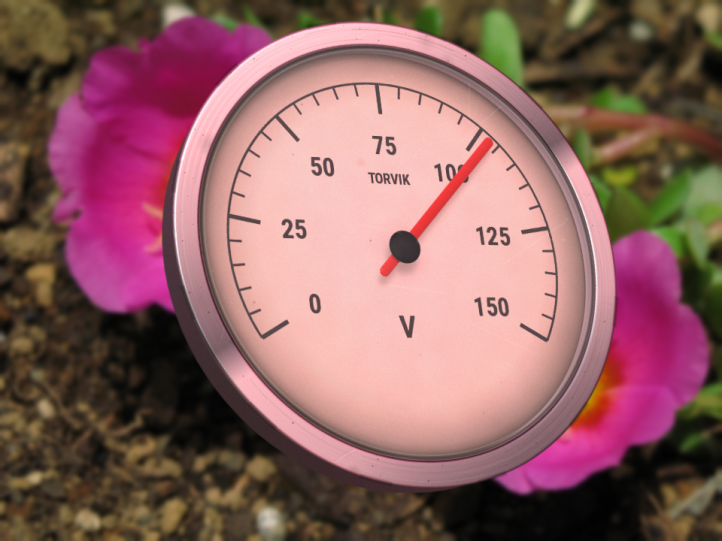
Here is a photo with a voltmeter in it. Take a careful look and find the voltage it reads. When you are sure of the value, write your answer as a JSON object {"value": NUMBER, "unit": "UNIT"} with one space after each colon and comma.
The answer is {"value": 102.5, "unit": "V"}
